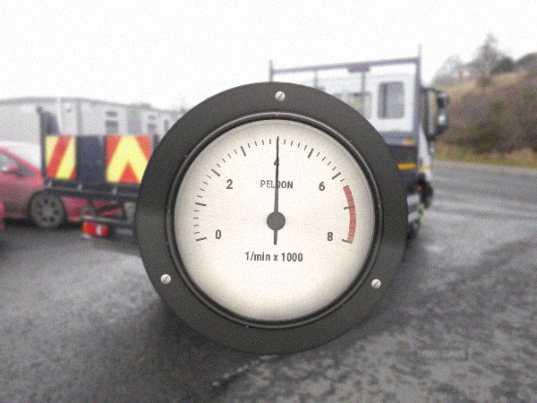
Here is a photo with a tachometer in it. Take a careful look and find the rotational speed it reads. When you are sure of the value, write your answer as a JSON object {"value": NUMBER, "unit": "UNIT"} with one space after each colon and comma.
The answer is {"value": 4000, "unit": "rpm"}
